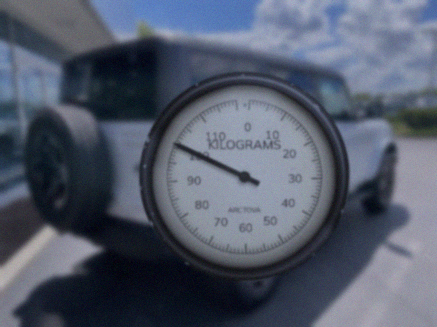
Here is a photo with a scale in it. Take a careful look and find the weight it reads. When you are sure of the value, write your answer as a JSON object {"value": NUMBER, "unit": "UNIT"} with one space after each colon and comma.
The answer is {"value": 100, "unit": "kg"}
